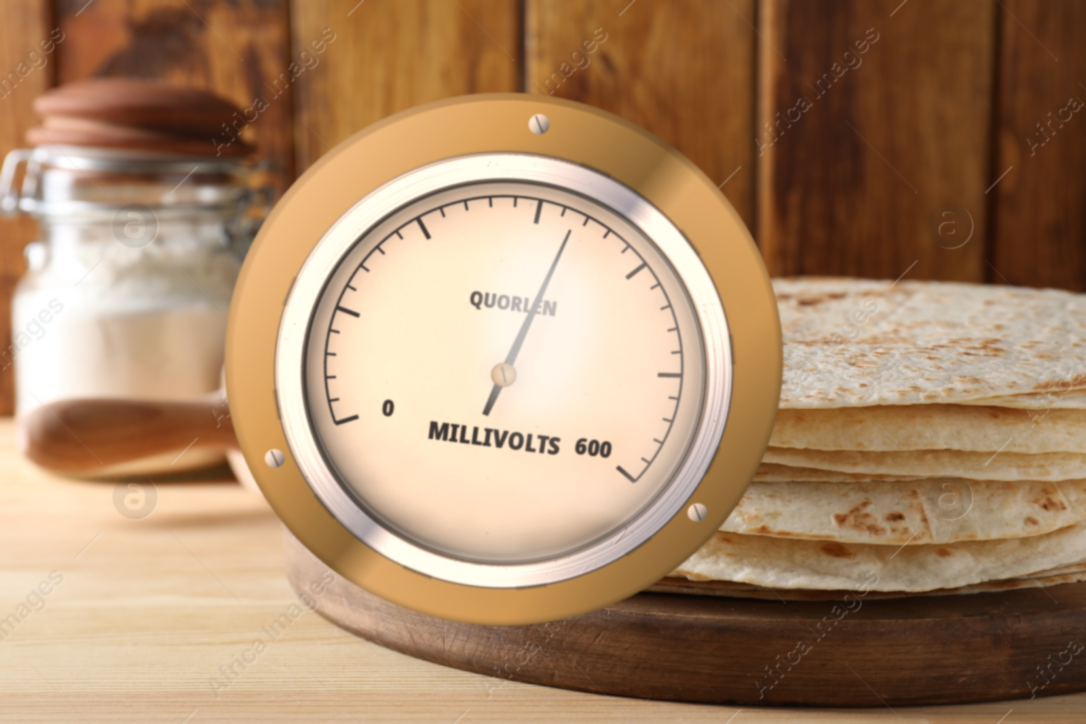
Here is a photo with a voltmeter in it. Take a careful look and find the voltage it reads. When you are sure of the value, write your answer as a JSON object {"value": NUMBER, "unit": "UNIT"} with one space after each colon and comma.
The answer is {"value": 330, "unit": "mV"}
